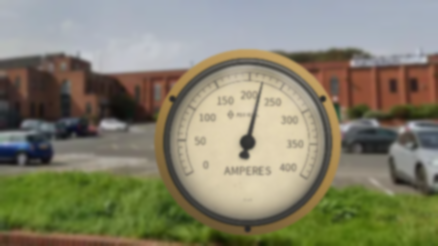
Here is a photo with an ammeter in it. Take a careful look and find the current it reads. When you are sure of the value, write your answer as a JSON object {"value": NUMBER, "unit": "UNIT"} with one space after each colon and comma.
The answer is {"value": 220, "unit": "A"}
